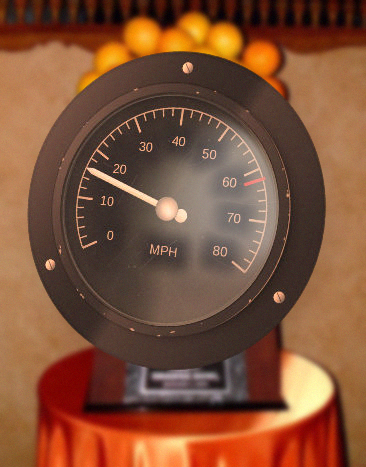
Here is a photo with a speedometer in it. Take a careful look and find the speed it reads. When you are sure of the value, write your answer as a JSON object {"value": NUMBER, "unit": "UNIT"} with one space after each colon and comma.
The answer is {"value": 16, "unit": "mph"}
